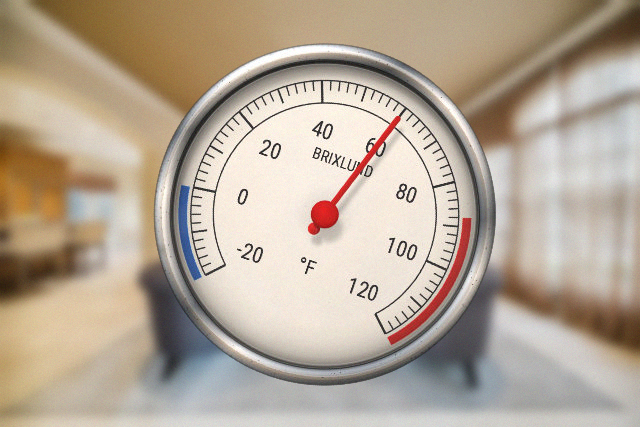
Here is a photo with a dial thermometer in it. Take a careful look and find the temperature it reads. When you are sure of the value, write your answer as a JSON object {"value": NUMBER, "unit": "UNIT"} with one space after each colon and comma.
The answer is {"value": 60, "unit": "°F"}
